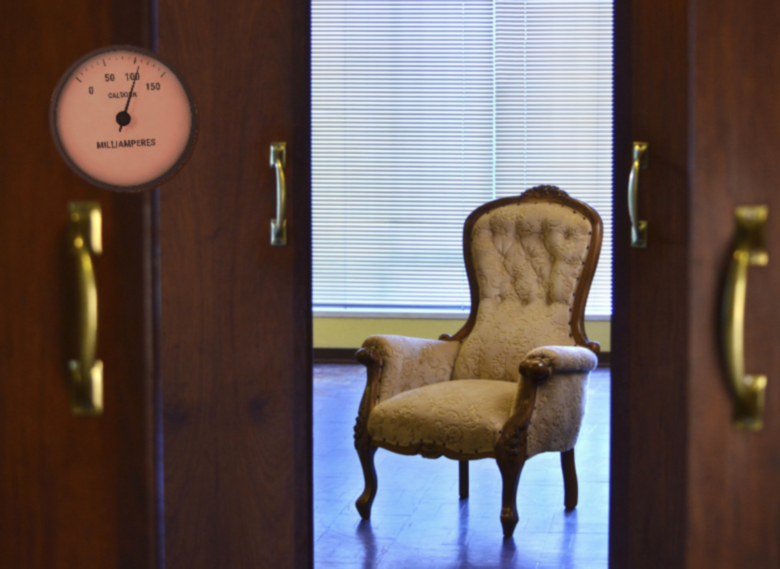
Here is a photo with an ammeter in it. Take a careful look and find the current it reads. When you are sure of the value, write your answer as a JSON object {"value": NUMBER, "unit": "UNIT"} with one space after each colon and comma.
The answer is {"value": 110, "unit": "mA"}
